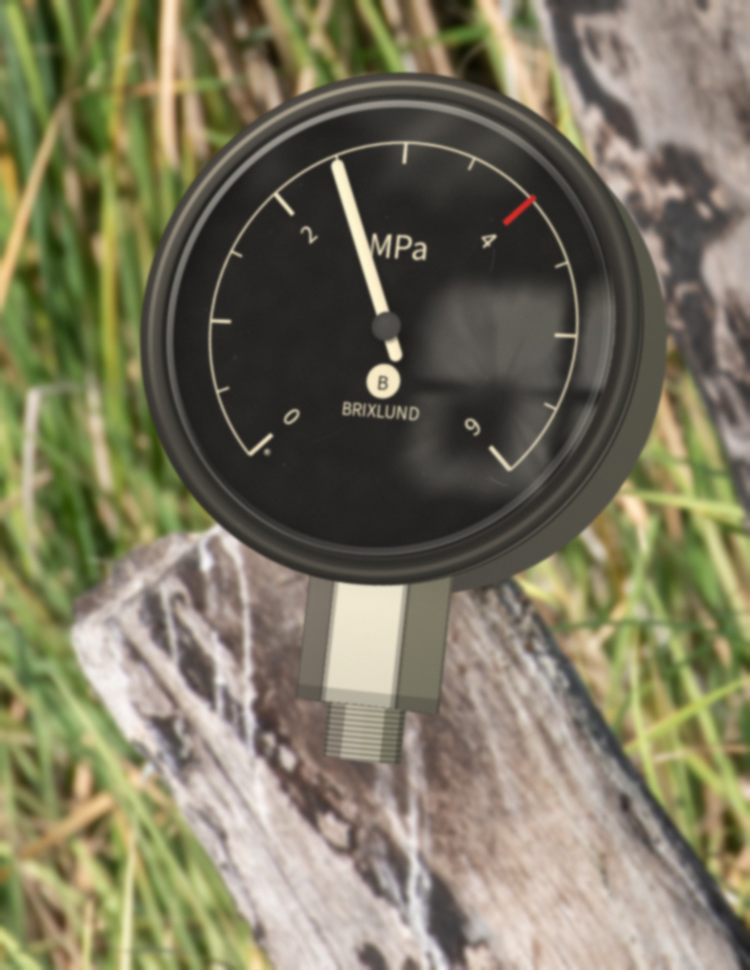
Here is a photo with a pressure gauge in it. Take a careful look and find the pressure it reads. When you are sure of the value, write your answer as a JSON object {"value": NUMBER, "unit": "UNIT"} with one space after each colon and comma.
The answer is {"value": 2.5, "unit": "MPa"}
